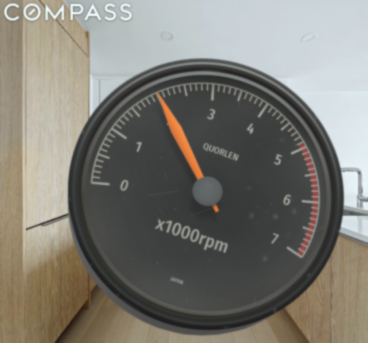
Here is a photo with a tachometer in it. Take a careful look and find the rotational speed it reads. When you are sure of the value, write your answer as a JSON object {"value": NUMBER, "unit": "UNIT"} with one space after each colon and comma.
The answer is {"value": 2000, "unit": "rpm"}
